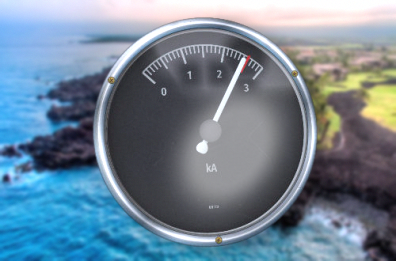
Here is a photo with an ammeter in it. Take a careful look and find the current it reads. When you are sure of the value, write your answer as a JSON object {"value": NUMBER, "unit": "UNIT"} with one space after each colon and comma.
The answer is {"value": 2.5, "unit": "kA"}
